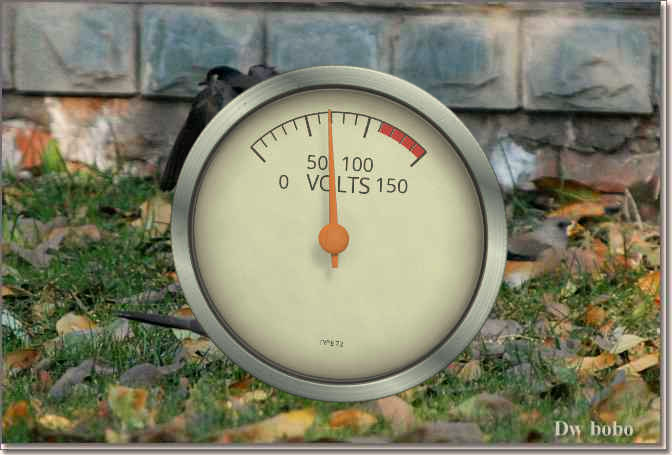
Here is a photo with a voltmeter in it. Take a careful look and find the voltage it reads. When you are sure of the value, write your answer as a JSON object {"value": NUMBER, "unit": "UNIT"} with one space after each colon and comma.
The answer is {"value": 70, "unit": "V"}
